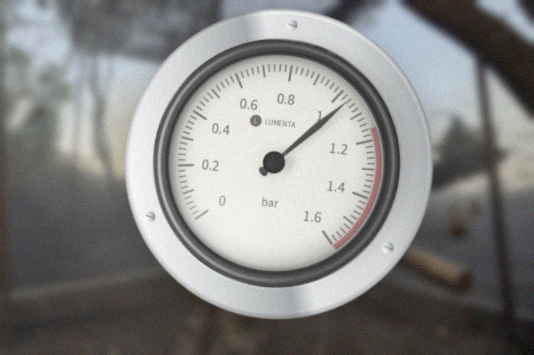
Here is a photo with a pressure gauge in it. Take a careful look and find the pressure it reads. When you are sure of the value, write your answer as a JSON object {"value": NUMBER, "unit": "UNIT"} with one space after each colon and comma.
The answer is {"value": 1.04, "unit": "bar"}
